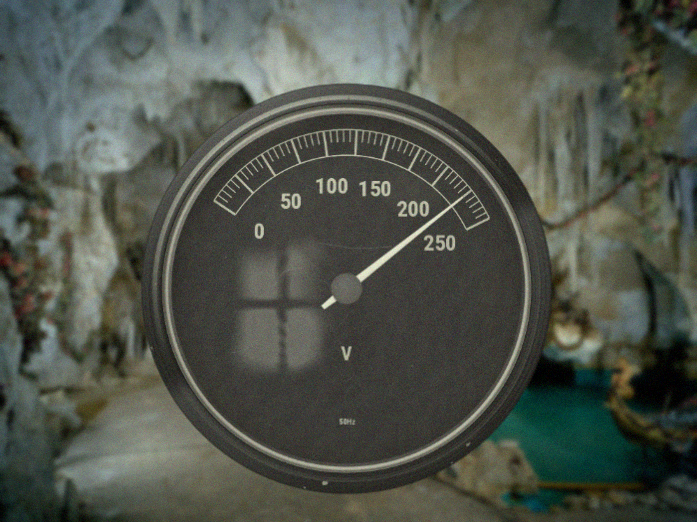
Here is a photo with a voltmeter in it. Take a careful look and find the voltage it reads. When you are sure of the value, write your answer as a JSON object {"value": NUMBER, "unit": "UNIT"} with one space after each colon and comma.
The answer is {"value": 225, "unit": "V"}
